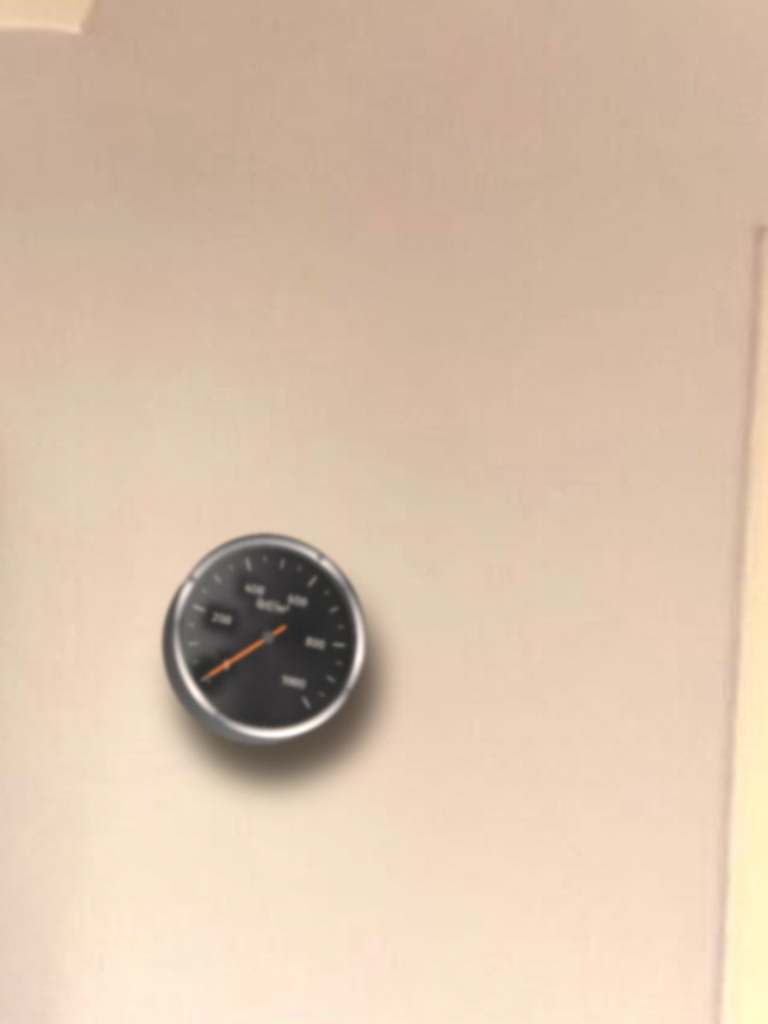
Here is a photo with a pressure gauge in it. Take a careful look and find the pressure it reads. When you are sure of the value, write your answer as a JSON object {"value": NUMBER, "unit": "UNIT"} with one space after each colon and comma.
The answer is {"value": 0, "unit": "psi"}
